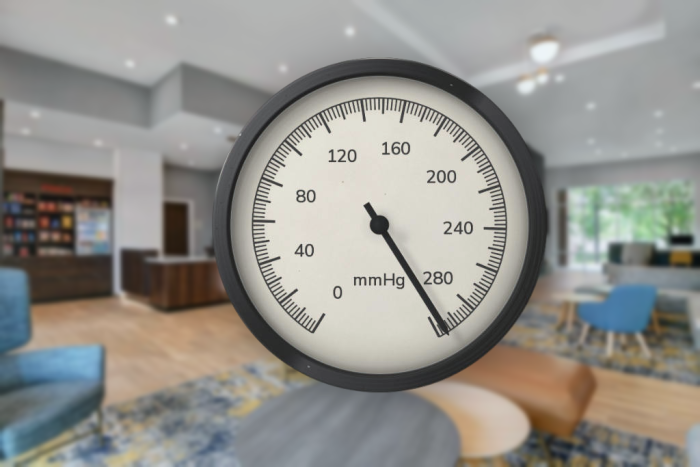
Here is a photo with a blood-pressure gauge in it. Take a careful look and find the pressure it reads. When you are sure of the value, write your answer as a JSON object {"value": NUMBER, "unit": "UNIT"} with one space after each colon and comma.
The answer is {"value": 296, "unit": "mmHg"}
